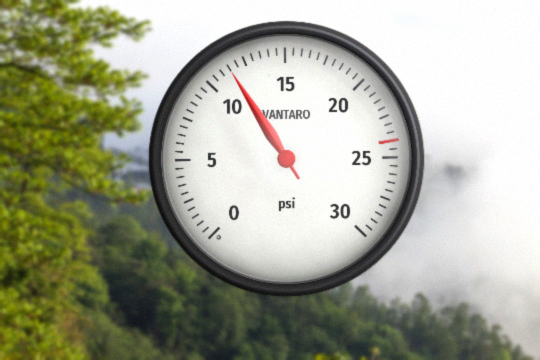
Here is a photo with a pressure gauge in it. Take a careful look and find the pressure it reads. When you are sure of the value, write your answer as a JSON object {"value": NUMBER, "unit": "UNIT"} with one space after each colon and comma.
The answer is {"value": 11.5, "unit": "psi"}
